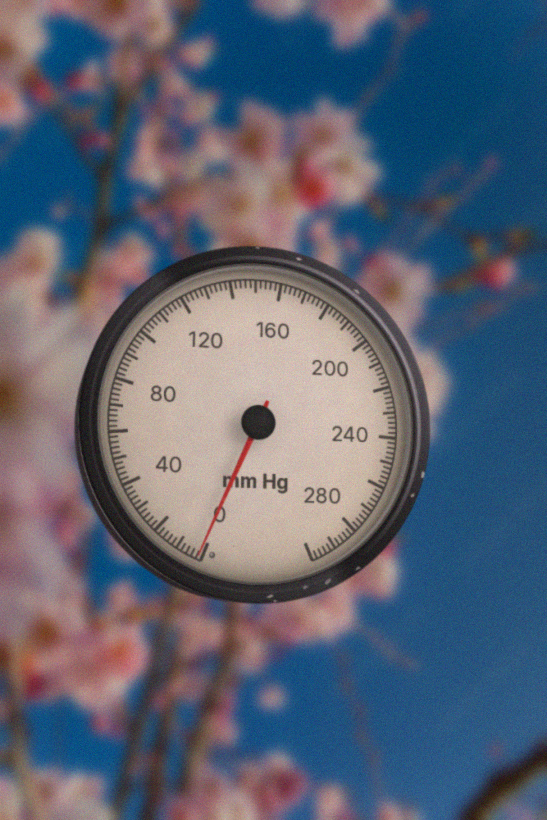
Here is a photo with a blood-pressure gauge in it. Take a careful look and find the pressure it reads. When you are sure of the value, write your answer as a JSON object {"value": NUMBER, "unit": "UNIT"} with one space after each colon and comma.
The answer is {"value": 2, "unit": "mmHg"}
